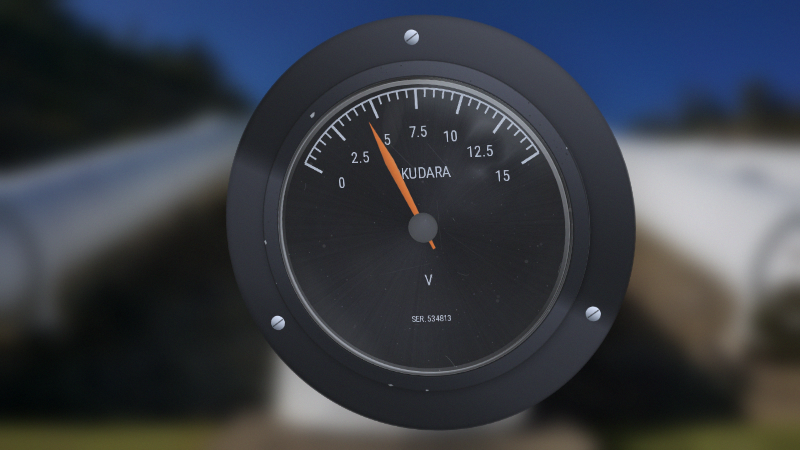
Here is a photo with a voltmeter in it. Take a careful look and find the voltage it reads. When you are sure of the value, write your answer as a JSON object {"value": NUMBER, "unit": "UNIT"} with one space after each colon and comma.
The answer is {"value": 4.5, "unit": "V"}
